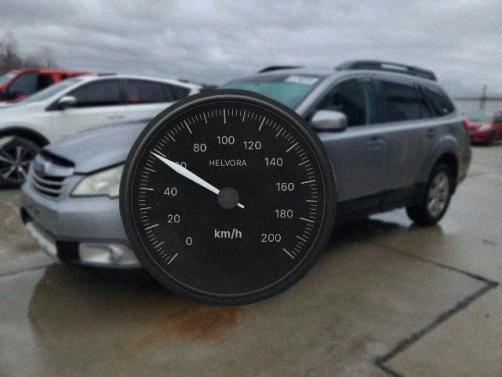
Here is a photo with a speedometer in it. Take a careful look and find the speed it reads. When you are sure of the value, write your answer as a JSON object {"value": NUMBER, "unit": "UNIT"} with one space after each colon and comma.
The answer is {"value": 58, "unit": "km/h"}
